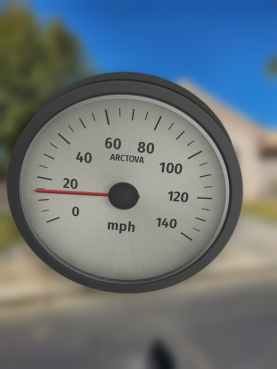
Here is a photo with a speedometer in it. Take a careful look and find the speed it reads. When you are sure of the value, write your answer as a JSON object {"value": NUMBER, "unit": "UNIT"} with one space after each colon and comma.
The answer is {"value": 15, "unit": "mph"}
